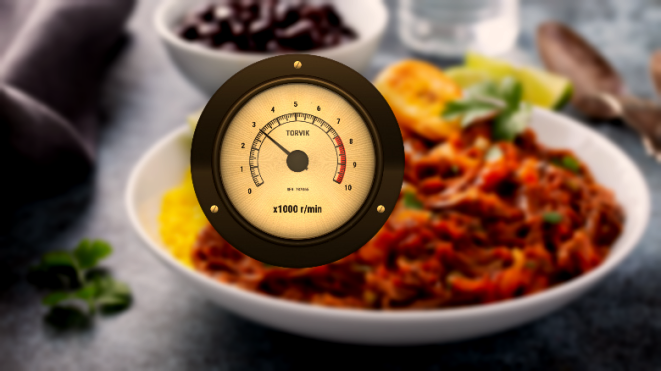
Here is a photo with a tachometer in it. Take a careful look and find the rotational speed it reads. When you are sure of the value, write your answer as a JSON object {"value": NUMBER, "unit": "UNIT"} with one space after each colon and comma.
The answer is {"value": 3000, "unit": "rpm"}
